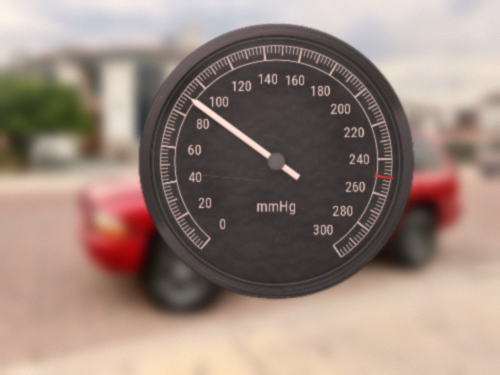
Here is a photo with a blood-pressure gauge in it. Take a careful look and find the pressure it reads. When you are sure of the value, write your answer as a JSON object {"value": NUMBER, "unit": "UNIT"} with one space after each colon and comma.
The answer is {"value": 90, "unit": "mmHg"}
